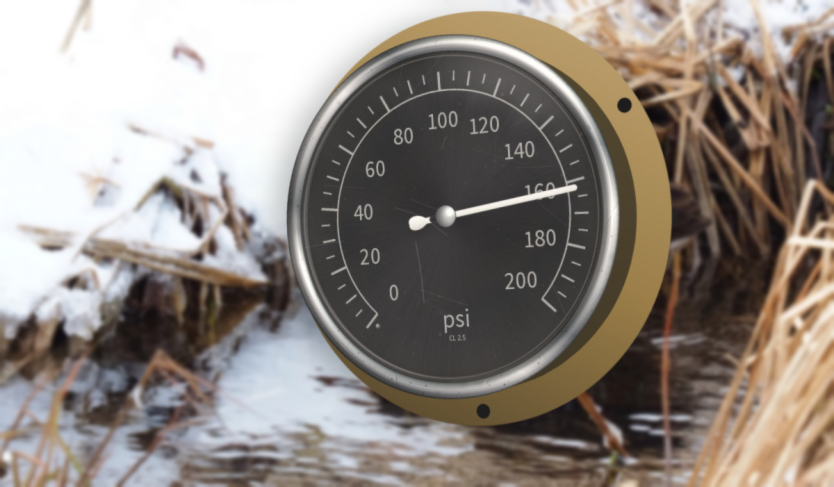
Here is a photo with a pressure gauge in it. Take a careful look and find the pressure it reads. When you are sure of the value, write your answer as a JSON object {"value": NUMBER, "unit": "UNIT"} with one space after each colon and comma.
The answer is {"value": 162.5, "unit": "psi"}
